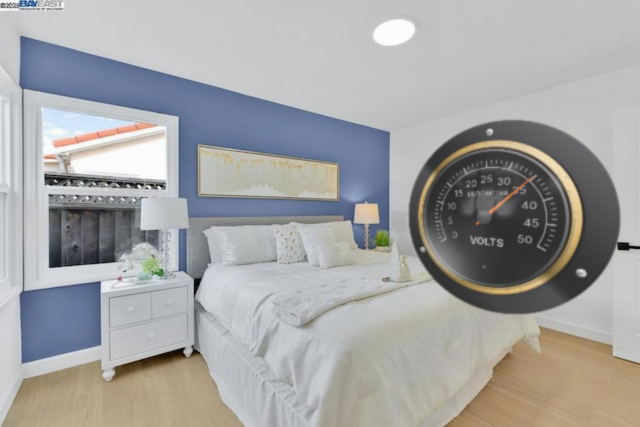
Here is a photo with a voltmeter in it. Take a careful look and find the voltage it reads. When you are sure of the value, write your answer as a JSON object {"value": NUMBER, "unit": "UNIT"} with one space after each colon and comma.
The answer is {"value": 35, "unit": "V"}
